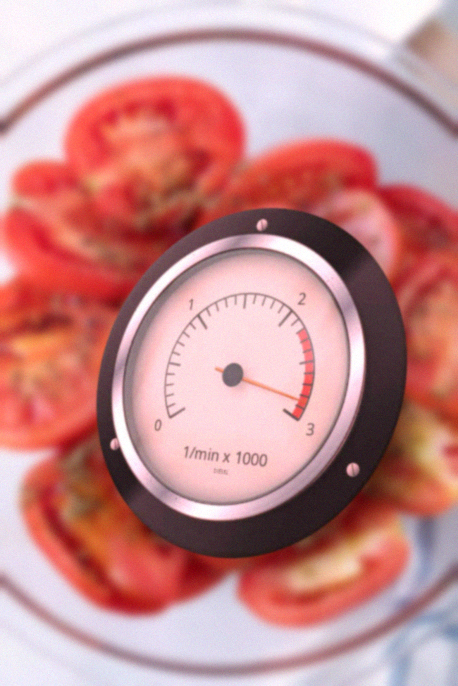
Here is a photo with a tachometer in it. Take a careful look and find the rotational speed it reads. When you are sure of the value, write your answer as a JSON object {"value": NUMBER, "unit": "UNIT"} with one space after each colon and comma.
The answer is {"value": 2850, "unit": "rpm"}
